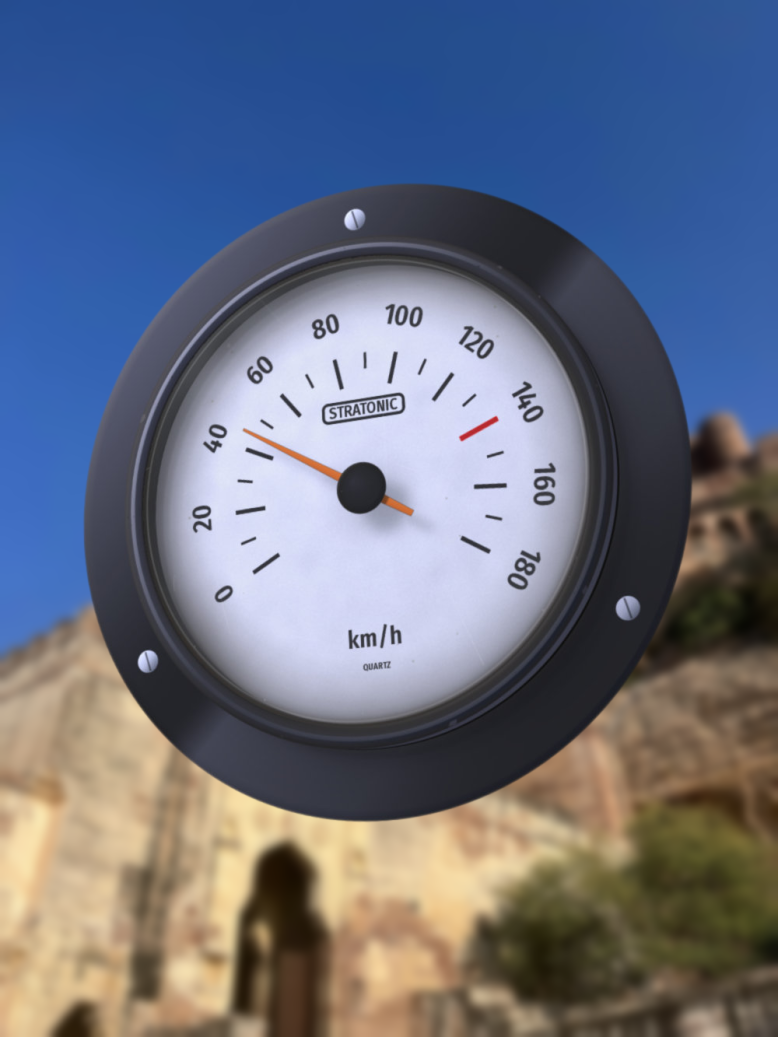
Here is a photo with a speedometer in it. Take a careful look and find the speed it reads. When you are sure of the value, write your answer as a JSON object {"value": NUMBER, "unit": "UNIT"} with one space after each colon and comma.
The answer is {"value": 45, "unit": "km/h"}
